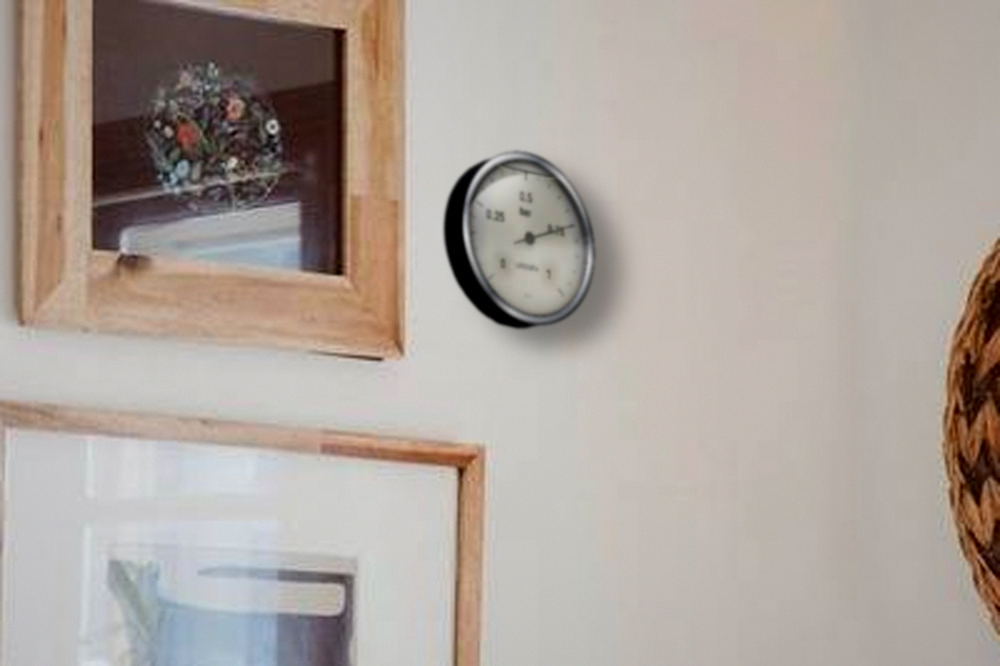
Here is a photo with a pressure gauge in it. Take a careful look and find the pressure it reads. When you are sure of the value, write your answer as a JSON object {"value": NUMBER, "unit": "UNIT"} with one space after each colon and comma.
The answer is {"value": 0.75, "unit": "bar"}
